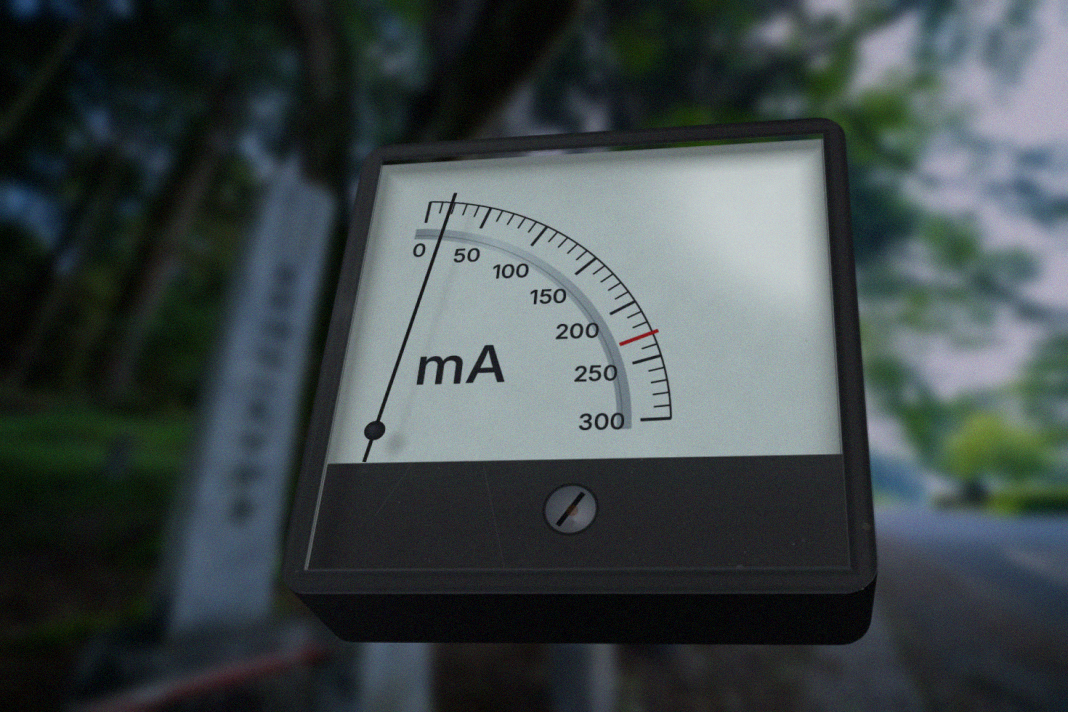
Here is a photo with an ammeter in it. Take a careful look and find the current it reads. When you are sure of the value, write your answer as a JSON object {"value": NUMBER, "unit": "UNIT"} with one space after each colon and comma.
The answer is {"value": 20, "unit": "mA"}
